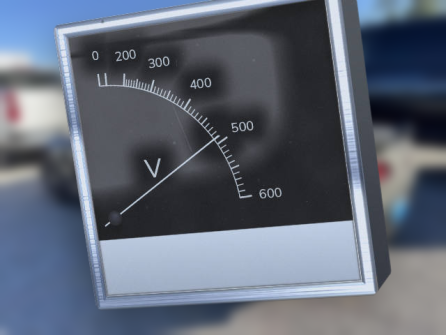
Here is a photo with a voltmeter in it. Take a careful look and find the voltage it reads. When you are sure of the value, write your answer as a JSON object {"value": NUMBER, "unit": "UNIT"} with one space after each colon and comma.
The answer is {"value": 490, "unit": "V"}
